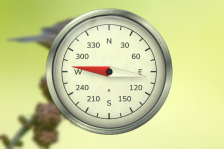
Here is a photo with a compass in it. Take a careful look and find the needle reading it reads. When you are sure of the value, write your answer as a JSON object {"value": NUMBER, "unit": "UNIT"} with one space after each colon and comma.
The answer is {"value": 277.5, "unit": "°"}
